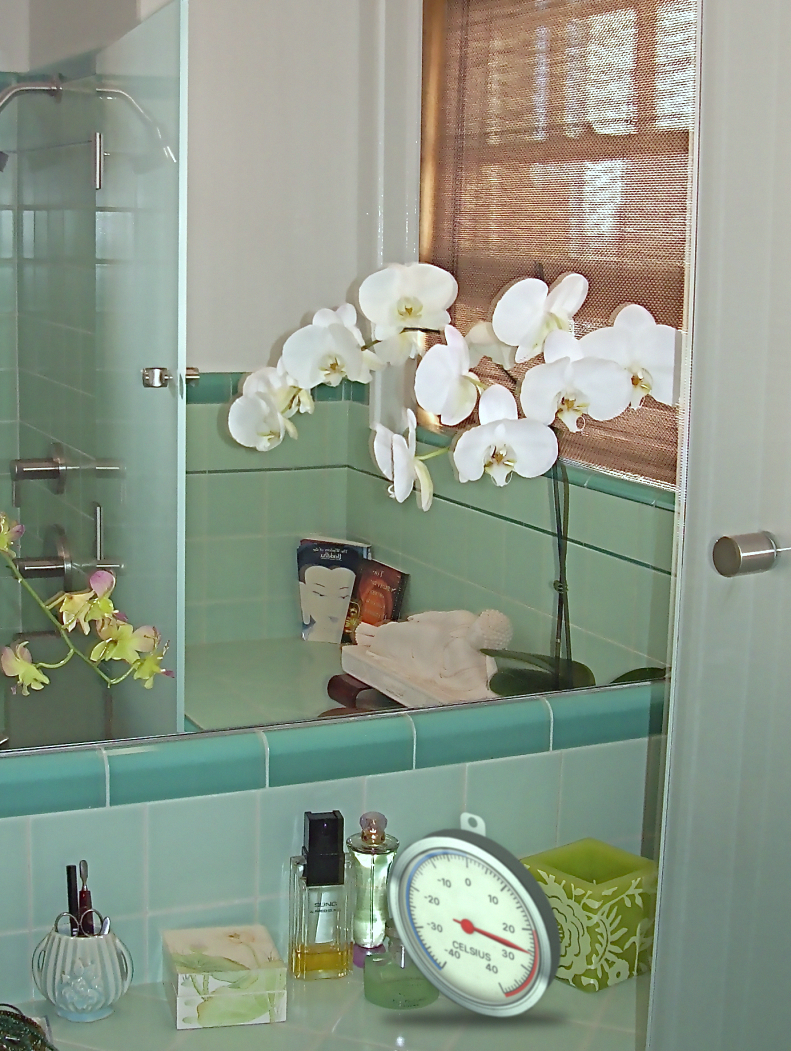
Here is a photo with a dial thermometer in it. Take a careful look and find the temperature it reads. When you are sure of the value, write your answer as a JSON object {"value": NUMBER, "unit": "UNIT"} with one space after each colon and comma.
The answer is {"value": 25, "unit": "°C"}
